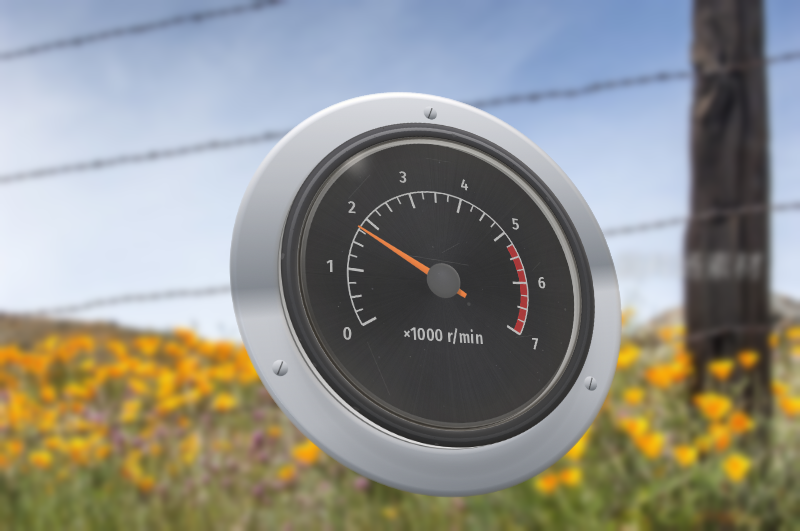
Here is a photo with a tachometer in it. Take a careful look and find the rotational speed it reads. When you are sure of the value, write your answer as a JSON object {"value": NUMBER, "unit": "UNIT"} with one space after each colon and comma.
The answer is {"value": 1750, "unit": "rpm"}
